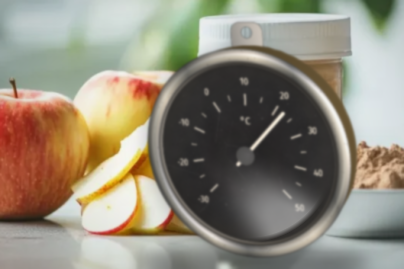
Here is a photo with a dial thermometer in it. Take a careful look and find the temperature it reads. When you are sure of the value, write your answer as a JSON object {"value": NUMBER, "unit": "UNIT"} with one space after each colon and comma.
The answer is {"value": 22.5, "unit": "°C"}
